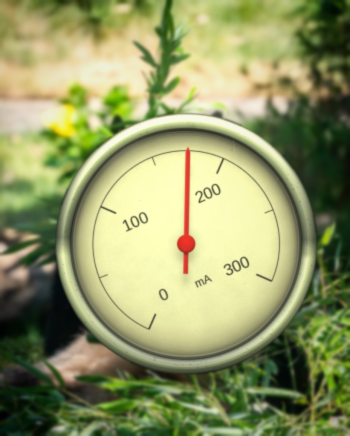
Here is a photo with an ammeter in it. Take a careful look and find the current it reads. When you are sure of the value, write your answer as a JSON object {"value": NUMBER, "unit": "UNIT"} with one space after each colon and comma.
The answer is {"value": 175, "unit": "mA"}
